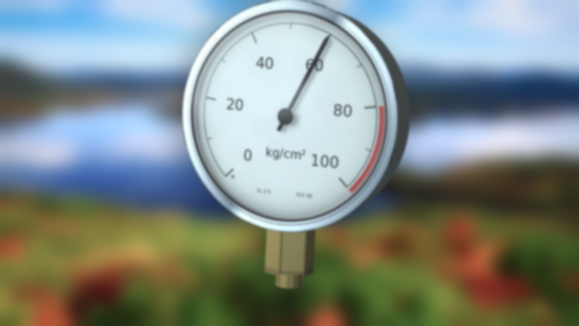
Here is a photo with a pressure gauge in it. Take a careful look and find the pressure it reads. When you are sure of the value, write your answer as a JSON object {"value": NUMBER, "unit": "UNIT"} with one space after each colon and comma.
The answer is {"value": 60, "unit": "kg/cm²"}
